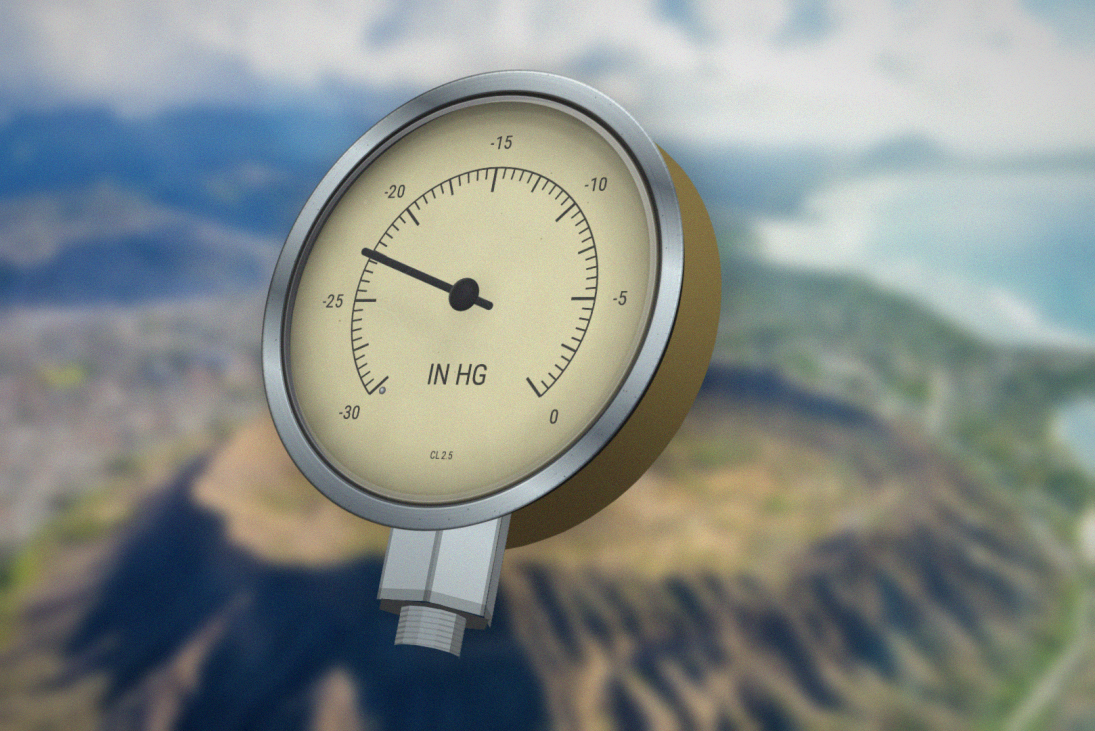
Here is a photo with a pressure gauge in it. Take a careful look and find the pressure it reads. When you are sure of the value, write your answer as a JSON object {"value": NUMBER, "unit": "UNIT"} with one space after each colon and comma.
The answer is {"value": -22.75, "unit": "inHg"}
